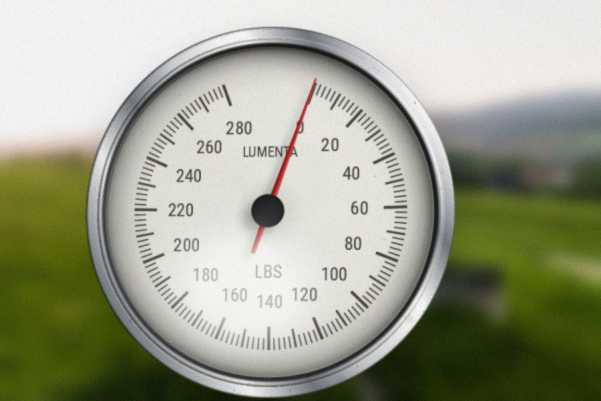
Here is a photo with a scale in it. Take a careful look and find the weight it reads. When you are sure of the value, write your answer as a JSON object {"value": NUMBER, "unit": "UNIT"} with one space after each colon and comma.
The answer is {"value": 0, "unit": "lb"}
